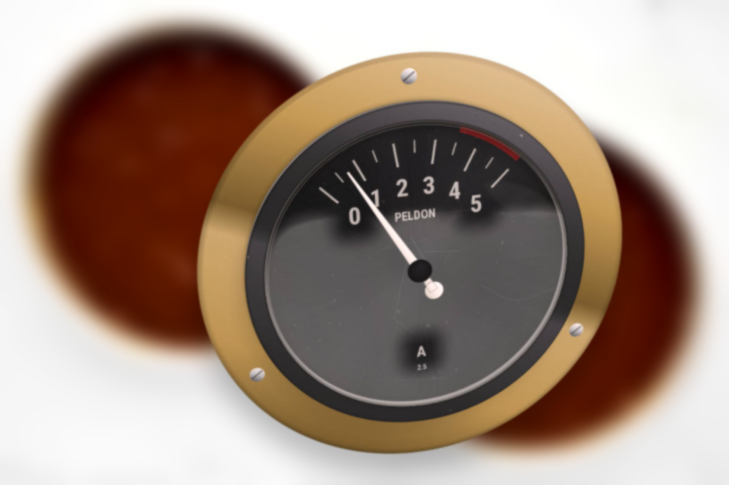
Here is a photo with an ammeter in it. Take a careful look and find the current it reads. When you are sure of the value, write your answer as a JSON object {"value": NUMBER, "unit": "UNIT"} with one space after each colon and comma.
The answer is {"value": 0.75, "unit": "A"}
